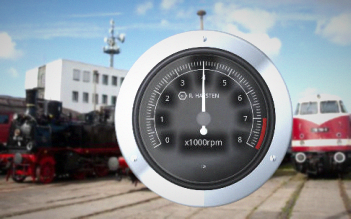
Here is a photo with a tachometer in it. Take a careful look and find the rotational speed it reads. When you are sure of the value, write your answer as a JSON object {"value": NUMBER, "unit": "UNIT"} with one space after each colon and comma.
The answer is {"value": 4000, "unit": "rpm"}
